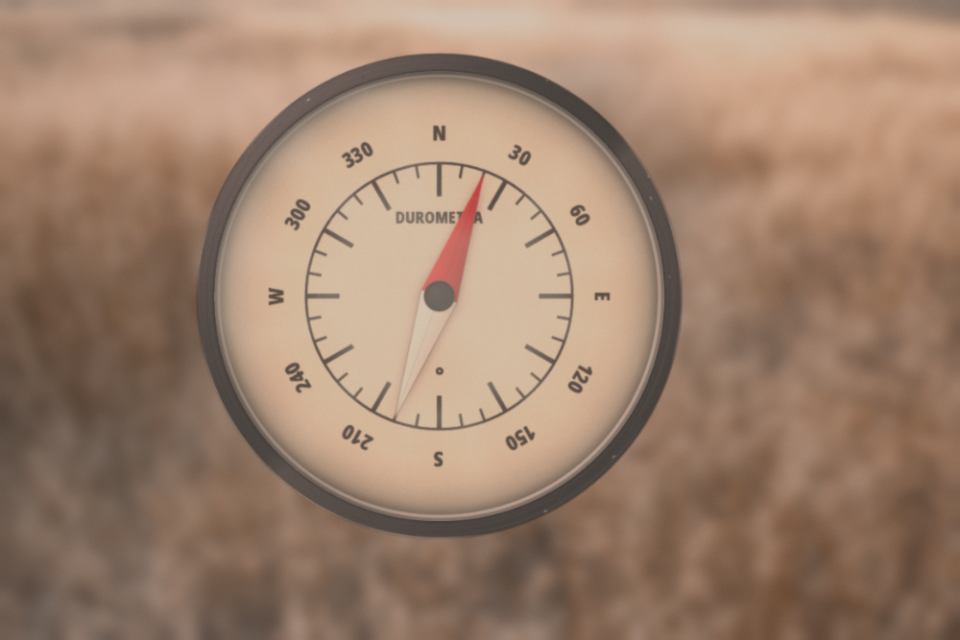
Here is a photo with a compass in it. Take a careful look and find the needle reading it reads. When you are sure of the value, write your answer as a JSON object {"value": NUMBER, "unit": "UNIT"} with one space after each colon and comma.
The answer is {"value": 20, "unit": "°"}
